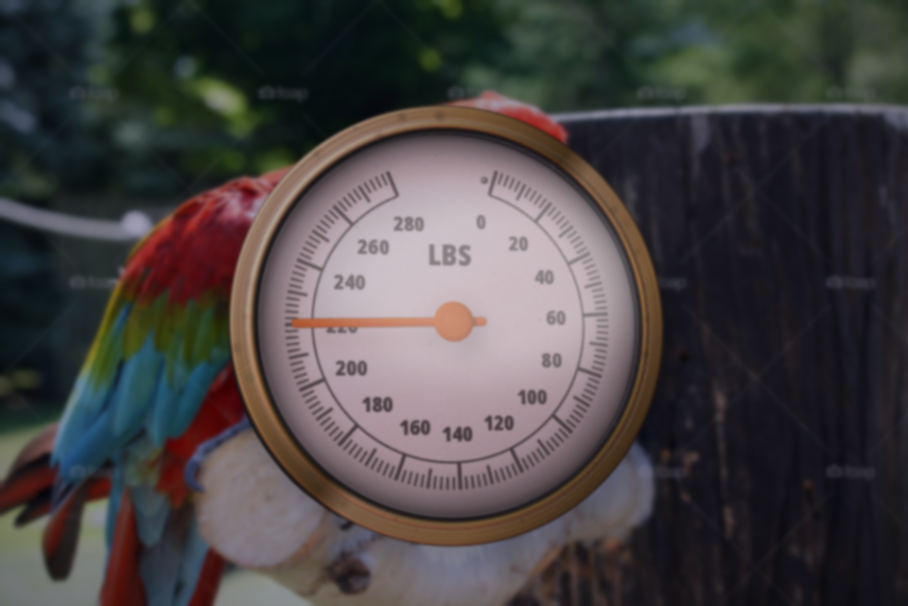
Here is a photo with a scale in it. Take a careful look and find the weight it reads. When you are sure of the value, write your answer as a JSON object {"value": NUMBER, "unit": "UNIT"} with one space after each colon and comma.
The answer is {"value": 220, "unit": "lb"}
